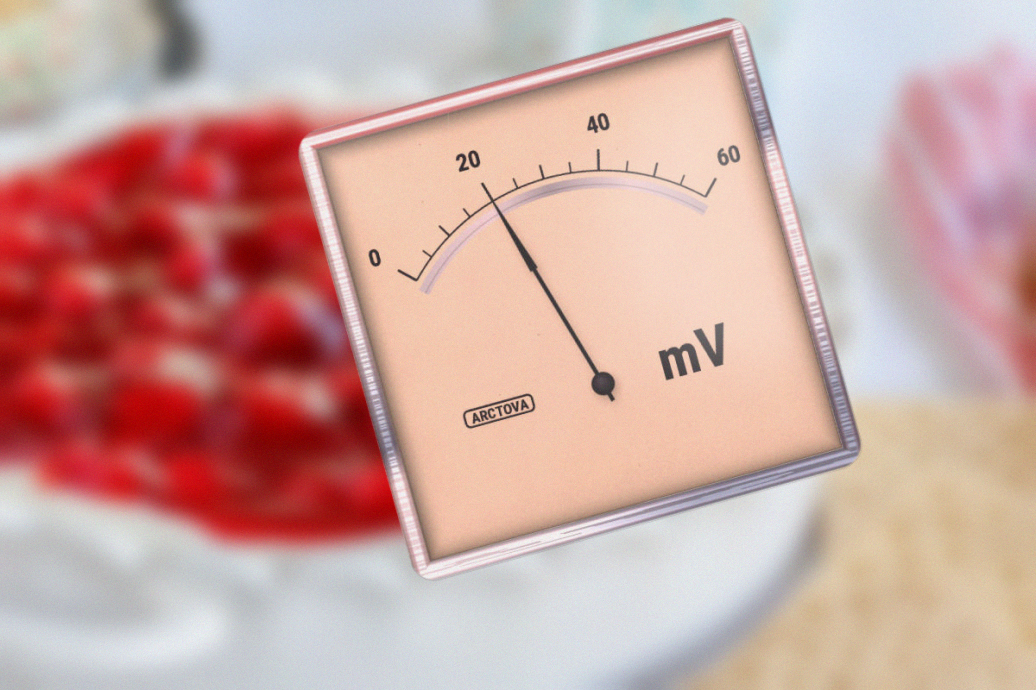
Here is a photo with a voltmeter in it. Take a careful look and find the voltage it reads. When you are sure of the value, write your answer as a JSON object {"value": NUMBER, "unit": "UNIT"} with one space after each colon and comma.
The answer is {"value": 20, "unit": "mV"}
